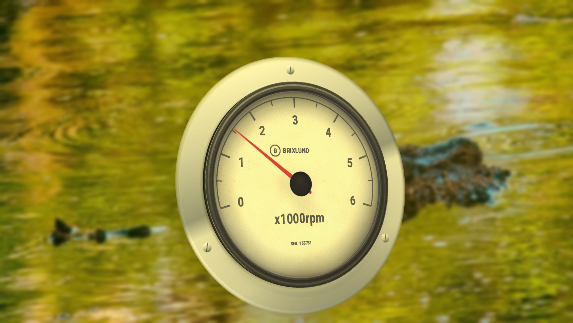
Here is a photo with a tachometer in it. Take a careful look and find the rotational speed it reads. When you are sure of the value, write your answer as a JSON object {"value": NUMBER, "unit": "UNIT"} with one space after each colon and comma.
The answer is {"value": 1500, "unit": "rpm"}
